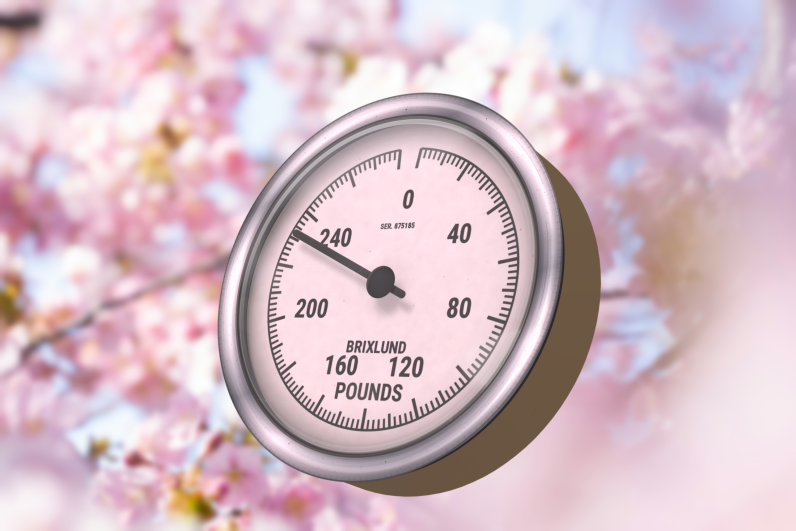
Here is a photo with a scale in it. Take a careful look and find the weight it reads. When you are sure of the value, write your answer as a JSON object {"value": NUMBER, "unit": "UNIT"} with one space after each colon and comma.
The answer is {"value": 232, "unit": "lb"}
